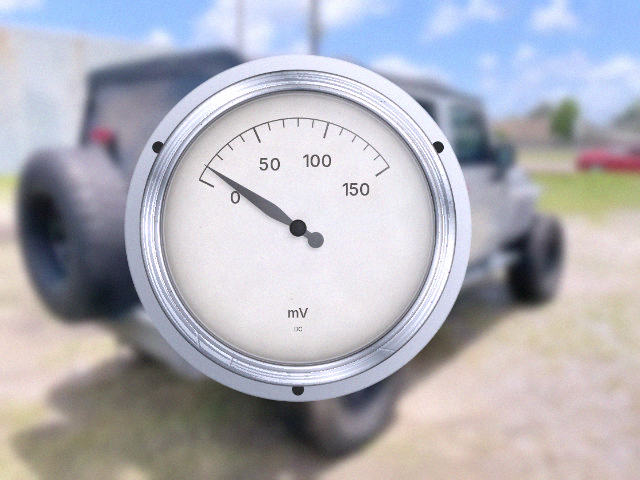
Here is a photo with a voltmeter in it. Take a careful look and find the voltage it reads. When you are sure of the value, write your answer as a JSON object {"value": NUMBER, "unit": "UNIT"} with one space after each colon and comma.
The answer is {"value": 10, "unit": "mV"}
